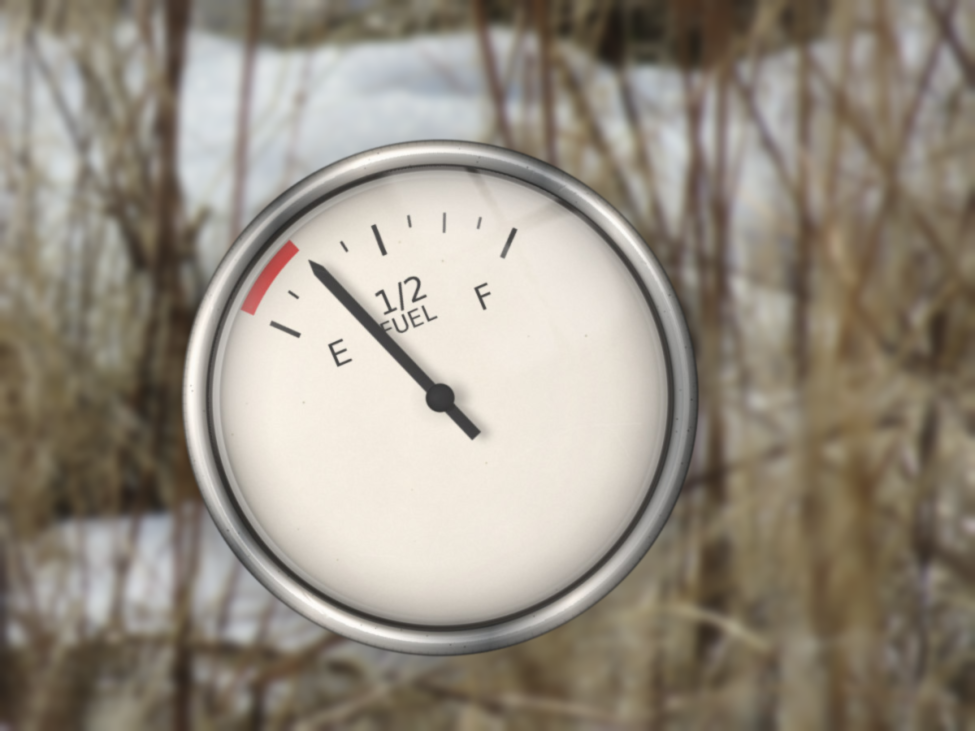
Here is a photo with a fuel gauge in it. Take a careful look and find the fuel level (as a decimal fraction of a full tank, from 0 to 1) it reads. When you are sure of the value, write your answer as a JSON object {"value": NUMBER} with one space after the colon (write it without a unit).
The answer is {"value": 0.25}
